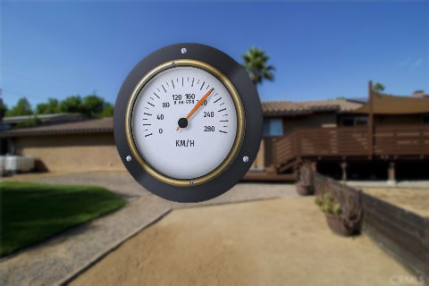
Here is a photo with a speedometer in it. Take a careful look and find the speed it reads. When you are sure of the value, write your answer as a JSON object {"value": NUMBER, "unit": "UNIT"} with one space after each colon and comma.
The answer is {"value": 200, "unit": "km/h"}
